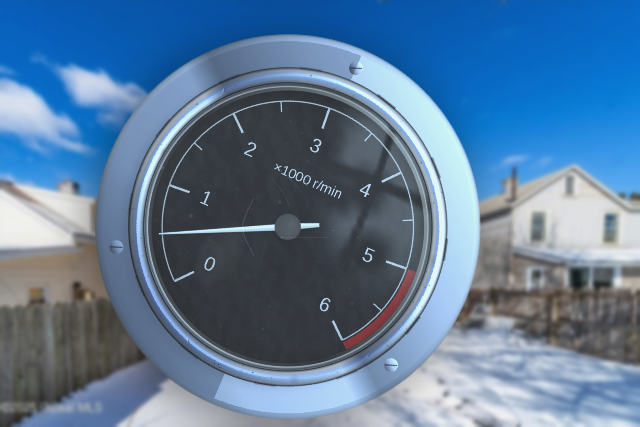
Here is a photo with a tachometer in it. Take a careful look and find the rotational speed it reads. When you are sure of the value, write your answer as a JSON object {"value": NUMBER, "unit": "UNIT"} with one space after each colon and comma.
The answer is {"value": 500, "unit": "rpm"}
